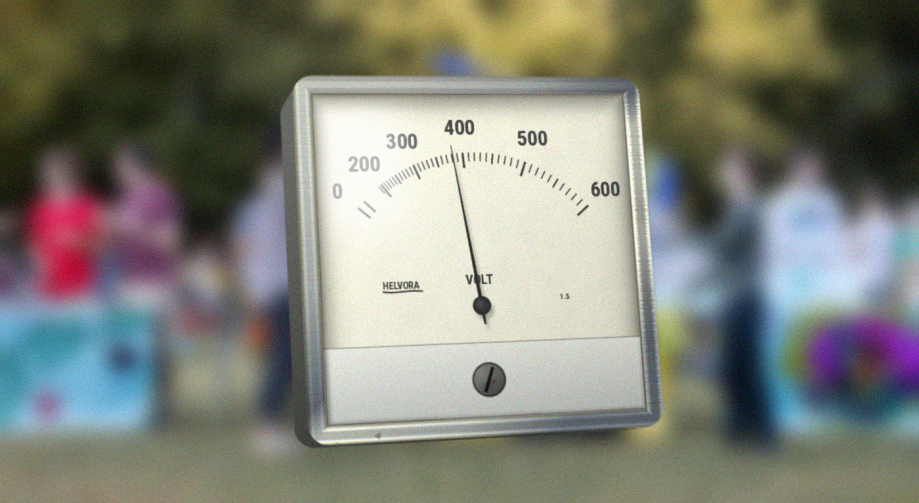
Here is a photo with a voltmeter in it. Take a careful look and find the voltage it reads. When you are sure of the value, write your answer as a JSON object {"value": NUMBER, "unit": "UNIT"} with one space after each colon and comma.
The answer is {"value": 380, "unit": "V"}
